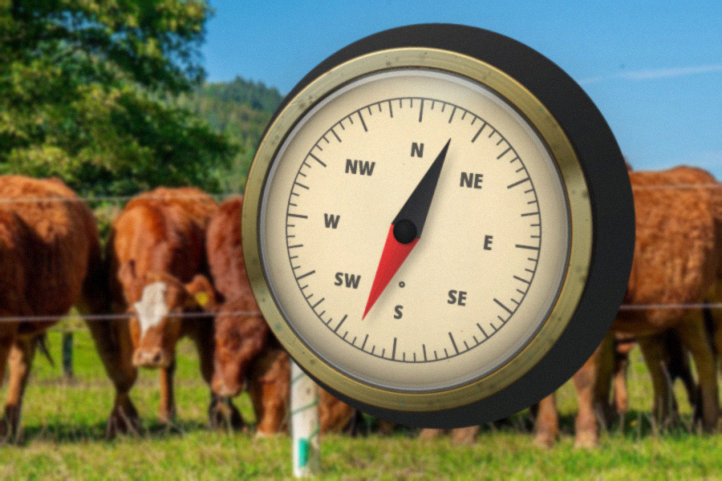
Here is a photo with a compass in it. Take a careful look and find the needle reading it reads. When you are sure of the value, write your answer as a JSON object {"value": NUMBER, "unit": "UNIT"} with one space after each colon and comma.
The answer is {"value": 200, "unit": "°"}
